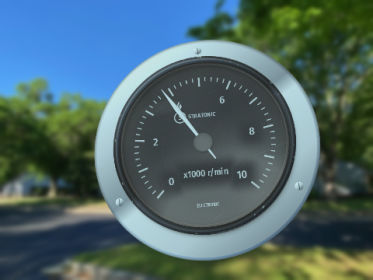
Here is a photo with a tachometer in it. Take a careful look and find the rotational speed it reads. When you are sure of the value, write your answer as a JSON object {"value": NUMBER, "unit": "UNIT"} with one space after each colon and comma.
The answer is {"value": 3800, "unit": "rpm"}
